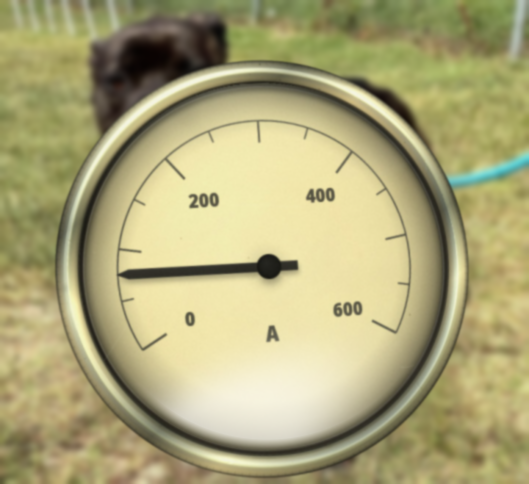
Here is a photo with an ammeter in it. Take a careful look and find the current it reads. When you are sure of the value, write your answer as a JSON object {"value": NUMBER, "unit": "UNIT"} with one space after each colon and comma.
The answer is {"value": 75, "unit": "A"}
